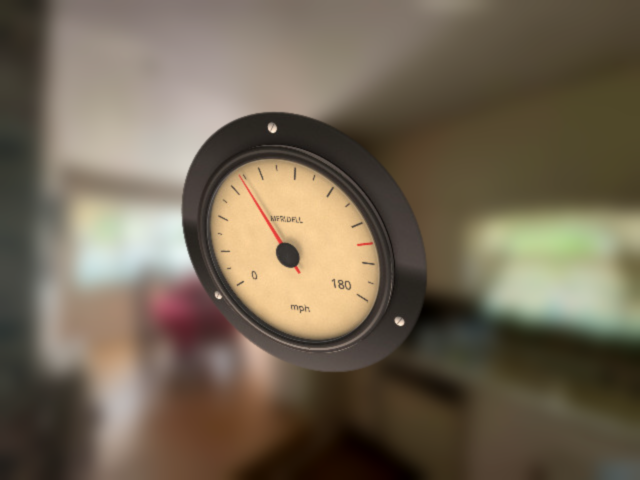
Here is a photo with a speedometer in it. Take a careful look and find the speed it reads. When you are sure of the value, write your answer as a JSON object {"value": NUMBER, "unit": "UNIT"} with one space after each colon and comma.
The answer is {"value": 70, "unit": "mph"}
